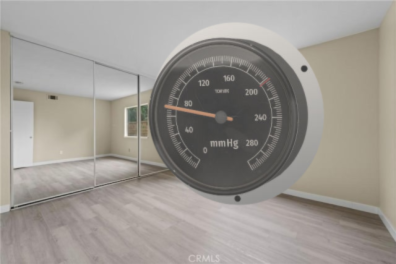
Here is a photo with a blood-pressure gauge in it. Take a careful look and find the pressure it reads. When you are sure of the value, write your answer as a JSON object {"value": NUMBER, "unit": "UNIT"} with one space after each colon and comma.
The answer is {"value": 70, "unit": "mmHg"}
